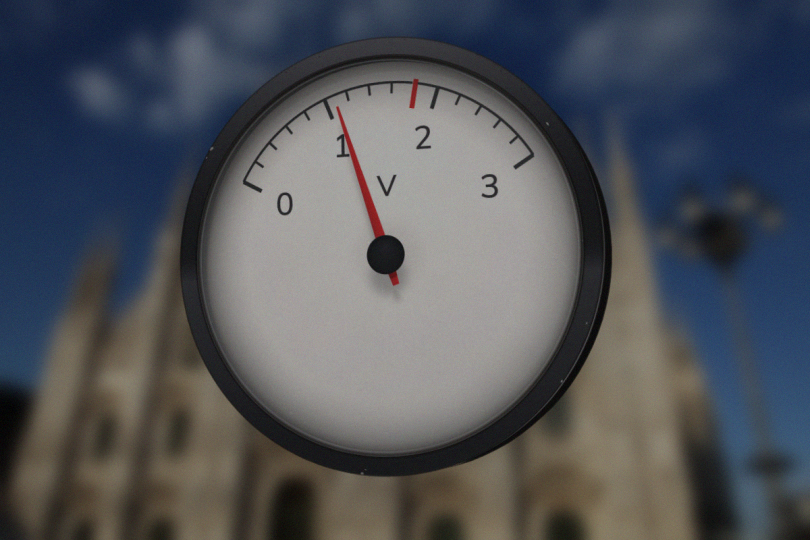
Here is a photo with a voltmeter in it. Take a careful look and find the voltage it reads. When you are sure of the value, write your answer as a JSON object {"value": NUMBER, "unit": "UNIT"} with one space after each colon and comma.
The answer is {"value": 1.1, "unit": "V"}
